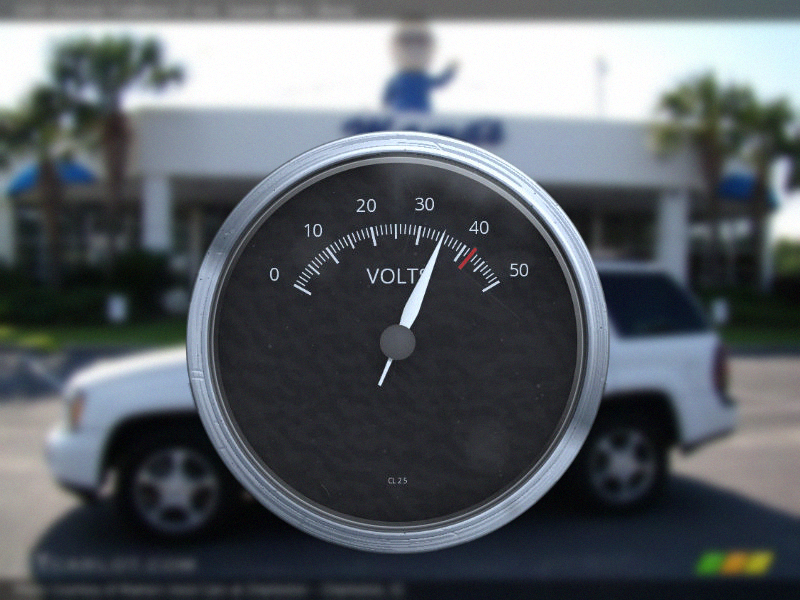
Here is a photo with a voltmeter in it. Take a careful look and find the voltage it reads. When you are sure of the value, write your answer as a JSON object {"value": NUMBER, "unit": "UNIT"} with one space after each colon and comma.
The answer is {"value": 35, "unit": "V"}
